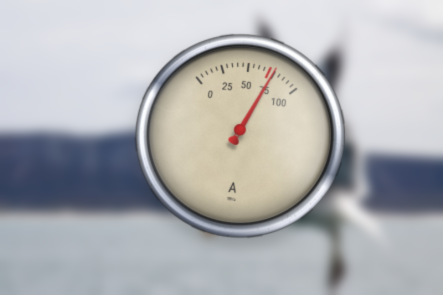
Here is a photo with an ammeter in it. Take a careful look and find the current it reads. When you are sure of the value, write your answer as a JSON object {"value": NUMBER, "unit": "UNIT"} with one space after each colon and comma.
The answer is {"value": 75, "unit": "A"}
